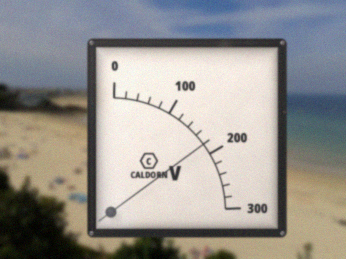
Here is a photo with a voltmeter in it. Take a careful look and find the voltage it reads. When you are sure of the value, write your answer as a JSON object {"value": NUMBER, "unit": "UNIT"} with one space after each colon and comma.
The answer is {"value": 180, "unit": "V"}
